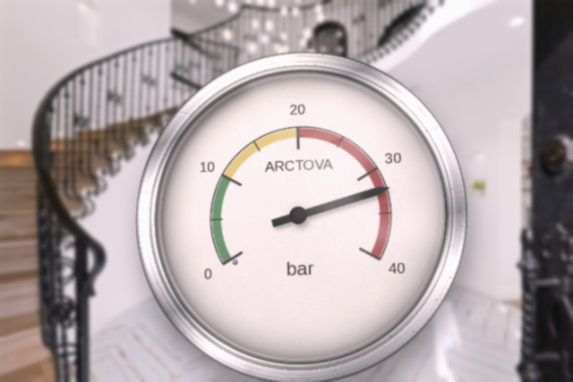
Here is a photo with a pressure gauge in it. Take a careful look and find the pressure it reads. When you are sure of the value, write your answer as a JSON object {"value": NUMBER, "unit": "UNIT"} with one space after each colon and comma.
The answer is {"value": 32.5, "unit": "bar"}
